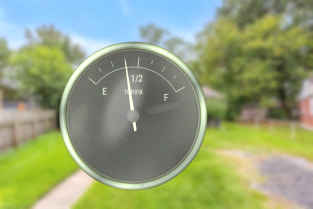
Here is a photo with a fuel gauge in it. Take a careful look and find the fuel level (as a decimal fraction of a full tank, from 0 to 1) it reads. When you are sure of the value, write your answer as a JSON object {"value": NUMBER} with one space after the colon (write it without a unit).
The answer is {"value": 0.375}
